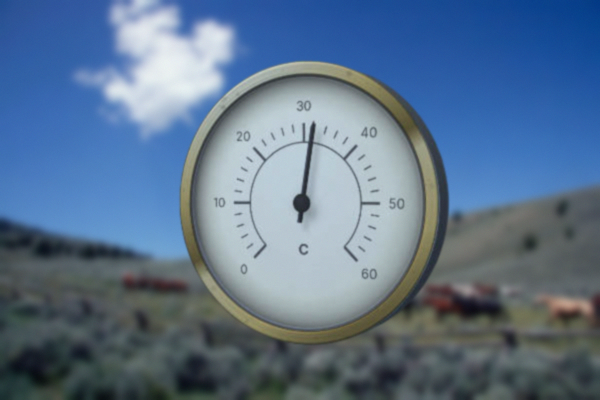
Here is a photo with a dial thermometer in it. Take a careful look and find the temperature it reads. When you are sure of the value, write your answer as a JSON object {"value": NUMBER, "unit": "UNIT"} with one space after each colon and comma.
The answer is {"value": 32, "unit": "°C"}
